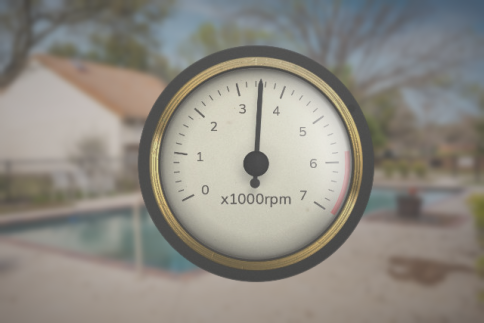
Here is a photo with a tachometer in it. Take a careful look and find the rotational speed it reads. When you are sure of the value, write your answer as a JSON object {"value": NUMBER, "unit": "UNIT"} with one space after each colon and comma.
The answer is {"value": 3500, "unit": "rpm"}
